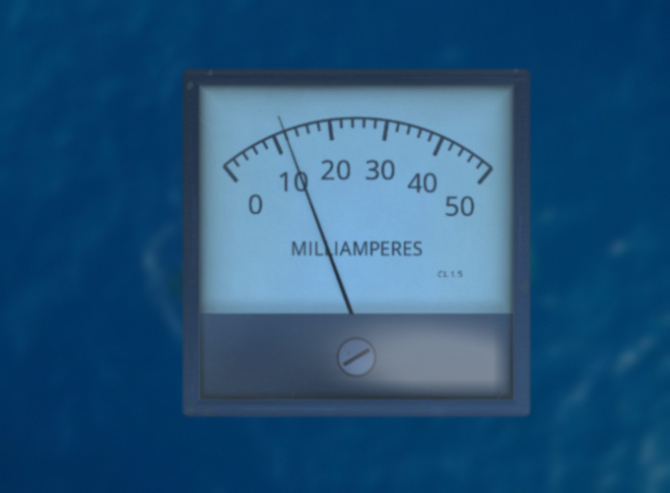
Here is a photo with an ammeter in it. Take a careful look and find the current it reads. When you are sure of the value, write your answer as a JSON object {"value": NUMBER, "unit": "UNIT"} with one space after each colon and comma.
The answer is {"value": 12, "unit": "mA"}
